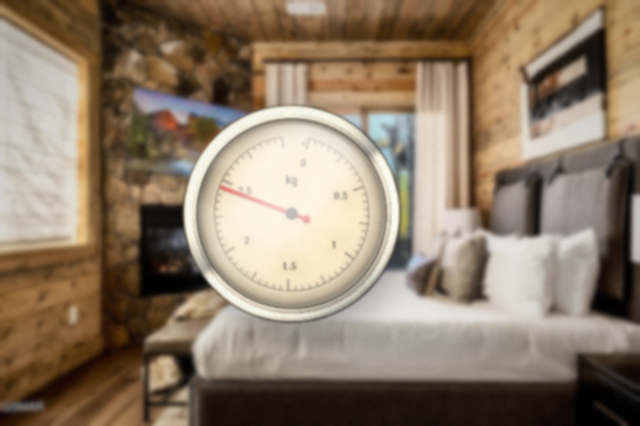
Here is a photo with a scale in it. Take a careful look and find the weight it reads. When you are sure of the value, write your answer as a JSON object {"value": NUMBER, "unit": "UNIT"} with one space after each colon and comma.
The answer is {"value": 2.45, "unit": "kg"}
